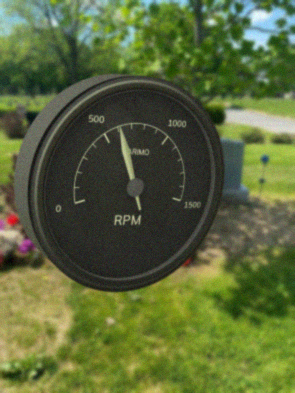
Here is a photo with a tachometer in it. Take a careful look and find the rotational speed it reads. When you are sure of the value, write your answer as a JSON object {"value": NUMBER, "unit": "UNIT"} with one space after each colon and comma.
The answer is {"value": 600, "unit": "rpm"}
